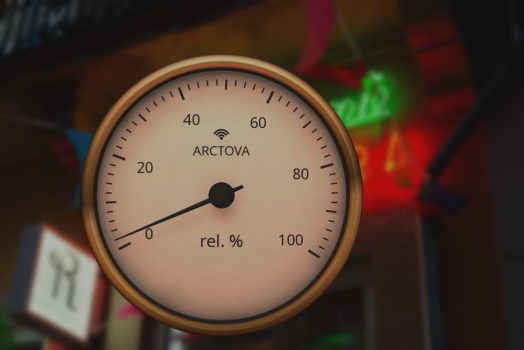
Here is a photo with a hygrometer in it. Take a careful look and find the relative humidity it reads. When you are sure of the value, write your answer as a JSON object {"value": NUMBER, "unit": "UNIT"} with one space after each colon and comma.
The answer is {"value": 2, "unit": "%"}
